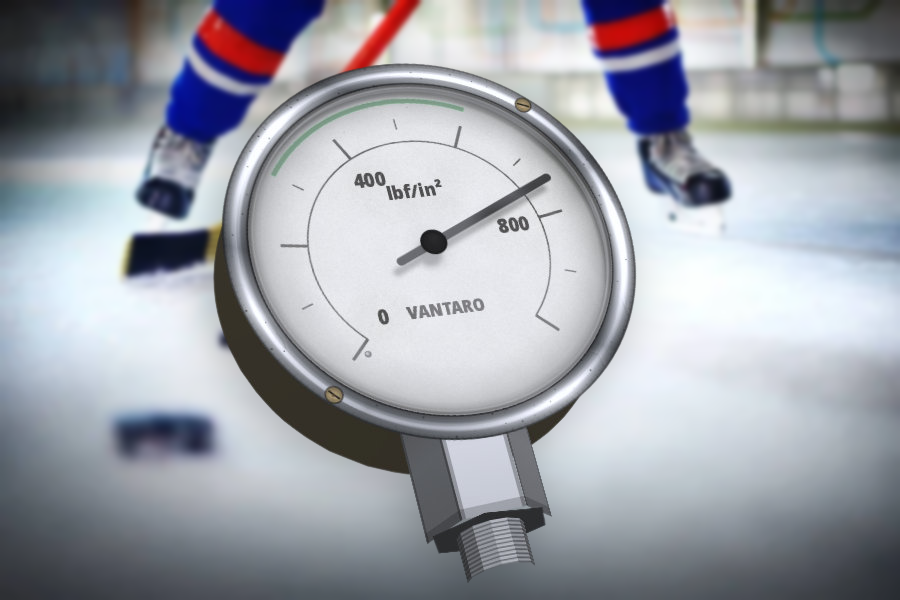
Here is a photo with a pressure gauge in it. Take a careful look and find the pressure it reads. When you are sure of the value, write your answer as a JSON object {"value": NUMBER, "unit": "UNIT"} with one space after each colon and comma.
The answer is {"value": 750, "unit": "psi"}
